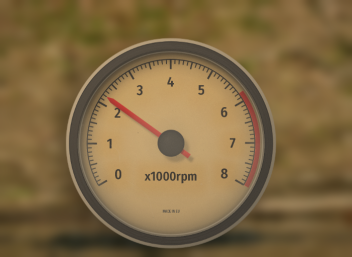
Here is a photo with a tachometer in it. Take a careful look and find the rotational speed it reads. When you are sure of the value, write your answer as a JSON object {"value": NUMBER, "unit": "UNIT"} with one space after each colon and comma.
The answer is {"value": 2200, "unit": "rpm"}
